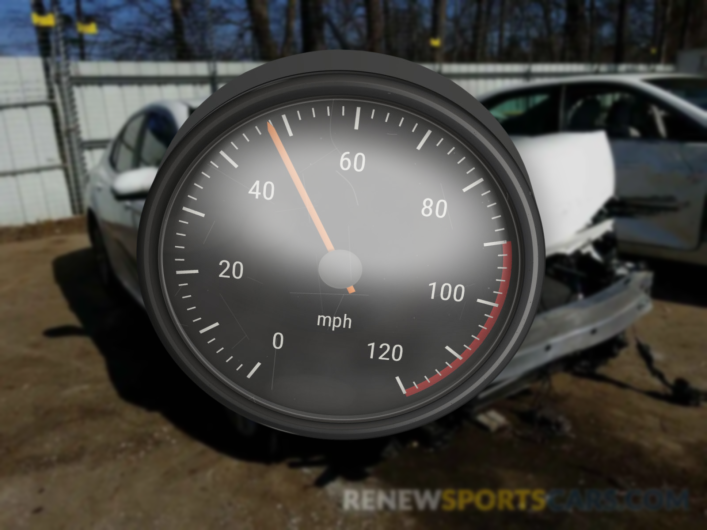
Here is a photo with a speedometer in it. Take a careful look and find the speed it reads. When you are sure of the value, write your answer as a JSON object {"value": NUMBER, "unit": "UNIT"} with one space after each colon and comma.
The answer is {"value": 48, "unit": "mph"}
